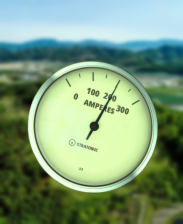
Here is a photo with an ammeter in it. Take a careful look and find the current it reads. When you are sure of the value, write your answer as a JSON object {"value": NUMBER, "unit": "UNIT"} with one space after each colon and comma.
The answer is {"value": 200, "unit": "A"}
